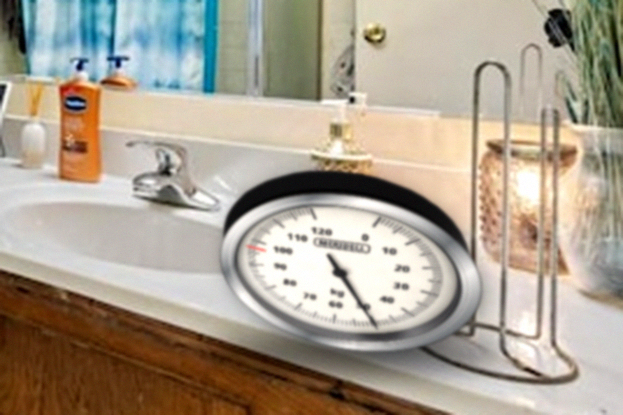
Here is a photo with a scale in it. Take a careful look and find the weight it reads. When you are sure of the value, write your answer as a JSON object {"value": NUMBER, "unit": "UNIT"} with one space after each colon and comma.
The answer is {"value": 50, "unit": "kg"}
